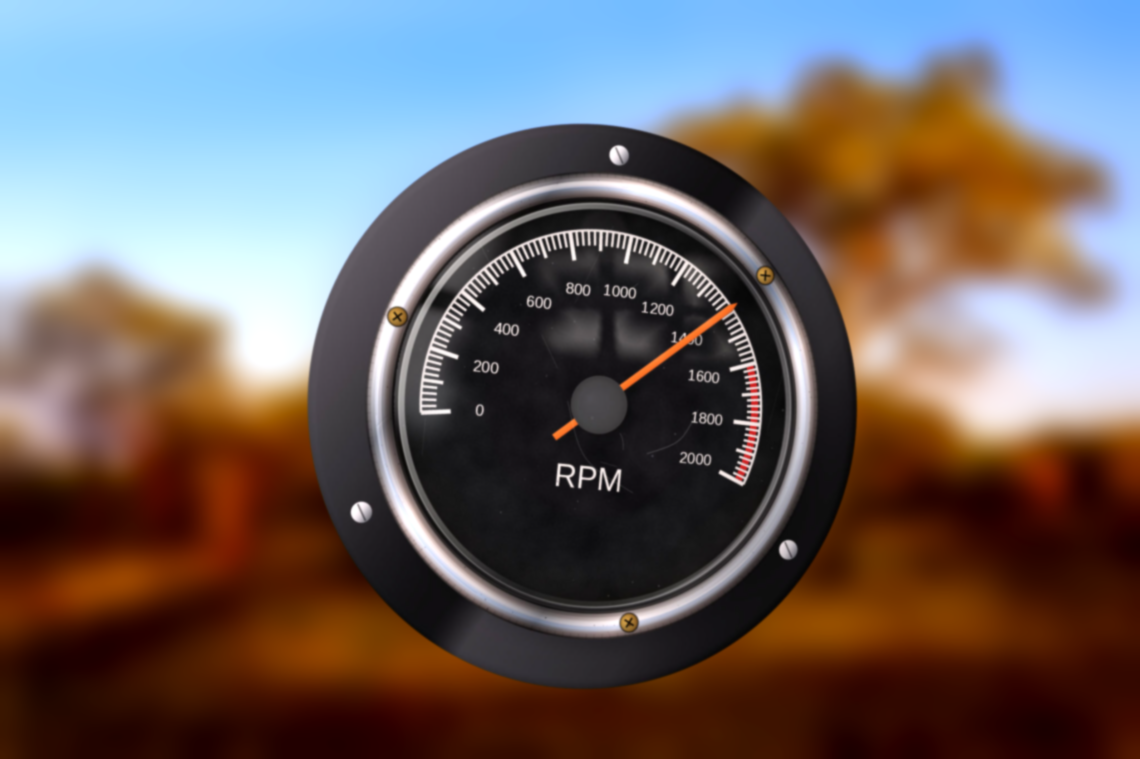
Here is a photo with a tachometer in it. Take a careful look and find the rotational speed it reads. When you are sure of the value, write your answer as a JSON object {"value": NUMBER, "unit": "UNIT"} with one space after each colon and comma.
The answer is {"value": 1400, "unit": "rpm"}
